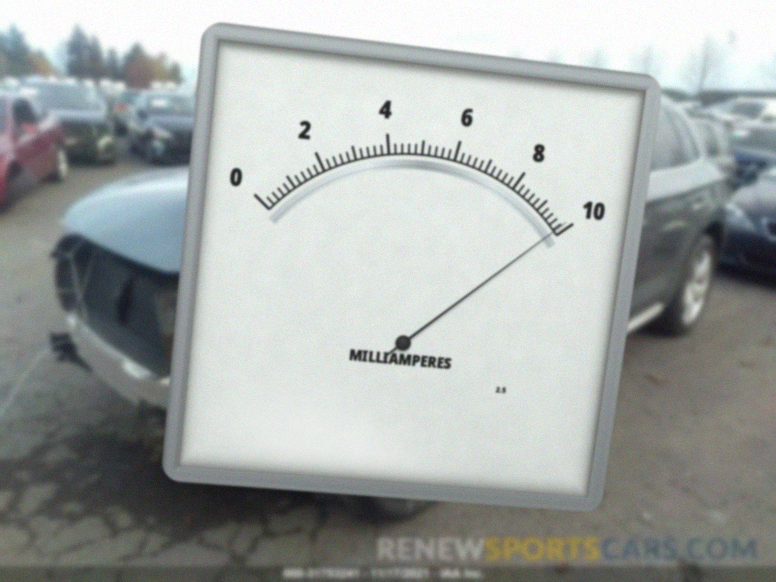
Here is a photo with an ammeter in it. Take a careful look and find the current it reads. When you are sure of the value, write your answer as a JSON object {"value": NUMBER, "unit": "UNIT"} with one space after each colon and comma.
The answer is {"value": 9.8, "unit": "mA"}
